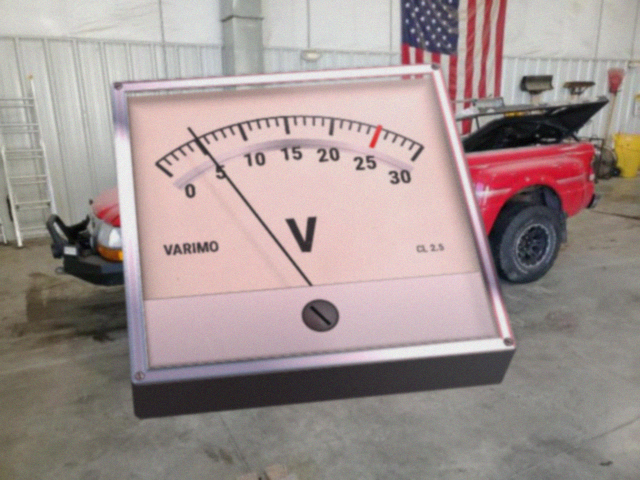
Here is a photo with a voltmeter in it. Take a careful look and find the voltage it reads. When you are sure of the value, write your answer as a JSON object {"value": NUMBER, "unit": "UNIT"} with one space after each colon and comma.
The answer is {"value": 5, "unit": "V"}
